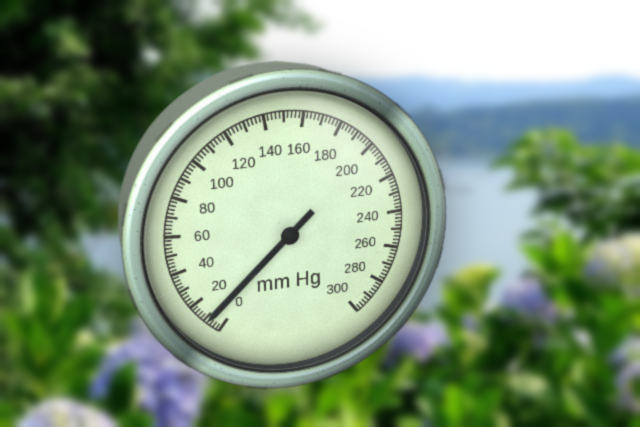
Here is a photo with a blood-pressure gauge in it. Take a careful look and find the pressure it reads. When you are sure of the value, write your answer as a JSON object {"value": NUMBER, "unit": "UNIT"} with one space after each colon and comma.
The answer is {"value": 10, "unit": "mmHg"}
